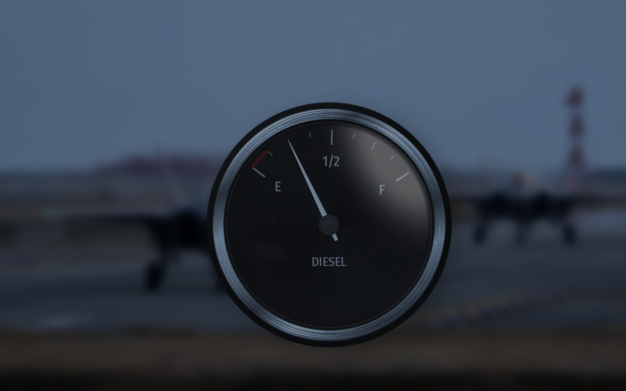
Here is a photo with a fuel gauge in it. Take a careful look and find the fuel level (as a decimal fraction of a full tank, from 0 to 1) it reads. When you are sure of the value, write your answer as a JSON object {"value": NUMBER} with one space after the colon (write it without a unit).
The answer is {"value": 0.25}
